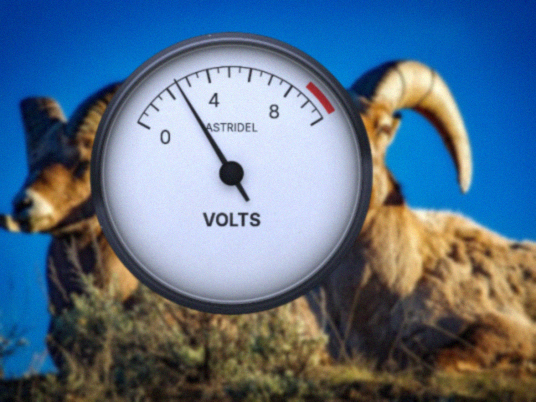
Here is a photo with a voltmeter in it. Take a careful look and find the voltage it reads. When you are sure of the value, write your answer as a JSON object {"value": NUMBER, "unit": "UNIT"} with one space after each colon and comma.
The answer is {"value": 2.5, "unit": "V"}
